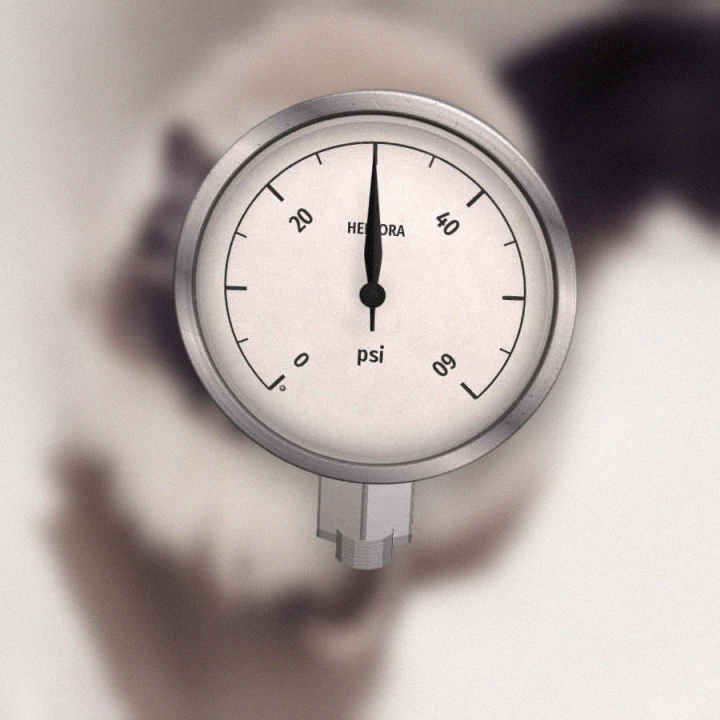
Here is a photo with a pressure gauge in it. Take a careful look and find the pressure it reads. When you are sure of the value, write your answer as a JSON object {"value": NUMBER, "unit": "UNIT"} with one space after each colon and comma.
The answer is {"value": 30, "unit": "psi"}
